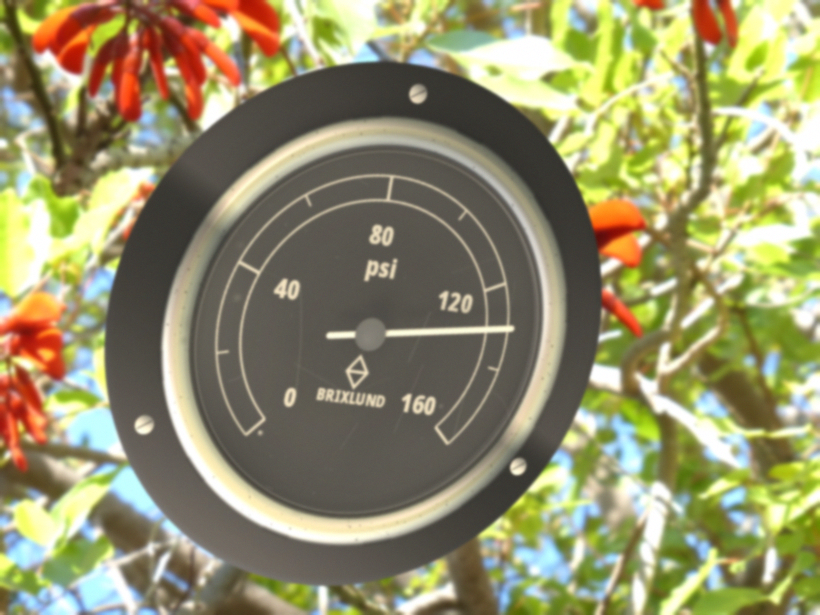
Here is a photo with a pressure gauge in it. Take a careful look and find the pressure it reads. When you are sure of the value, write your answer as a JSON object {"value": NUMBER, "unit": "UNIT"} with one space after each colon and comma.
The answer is {"value": 130, "unit": "psi"}
